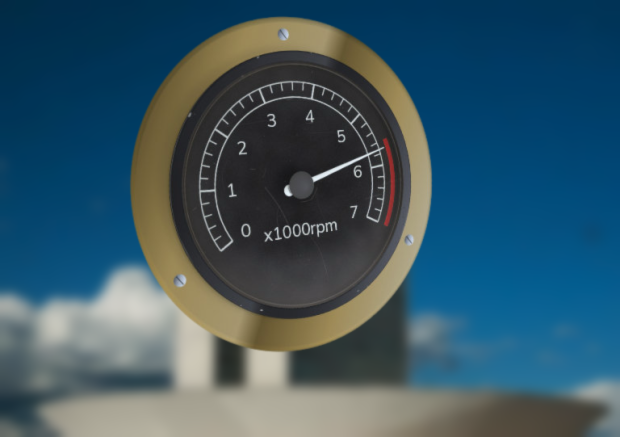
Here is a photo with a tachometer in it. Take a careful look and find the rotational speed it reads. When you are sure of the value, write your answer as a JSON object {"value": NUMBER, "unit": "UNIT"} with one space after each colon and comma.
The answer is {"value": 5700, "unit": "rpm"}
